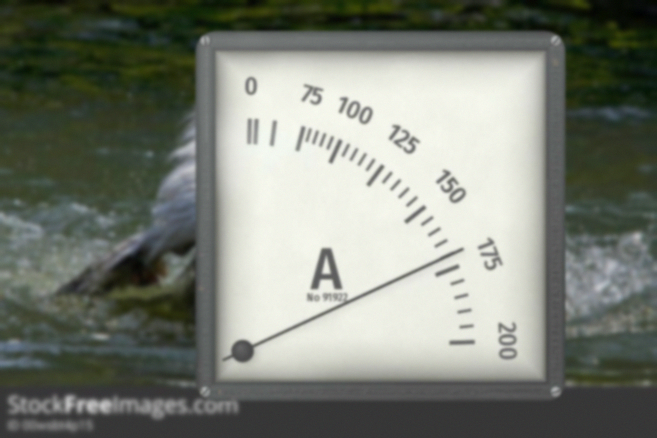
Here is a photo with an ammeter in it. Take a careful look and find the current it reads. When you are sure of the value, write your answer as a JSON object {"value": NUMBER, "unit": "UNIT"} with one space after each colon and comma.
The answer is {"value": 170, "unit": "A"}
